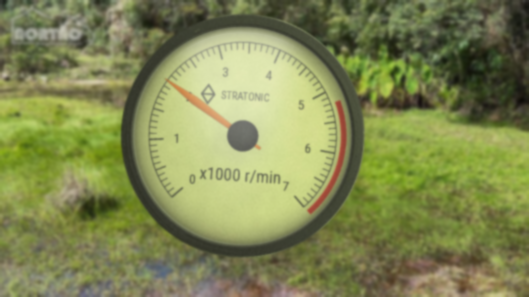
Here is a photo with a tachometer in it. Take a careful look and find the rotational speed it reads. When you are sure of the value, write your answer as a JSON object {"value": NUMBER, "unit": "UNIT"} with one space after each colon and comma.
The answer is {"value": 2000, "unit": "rpm"}
